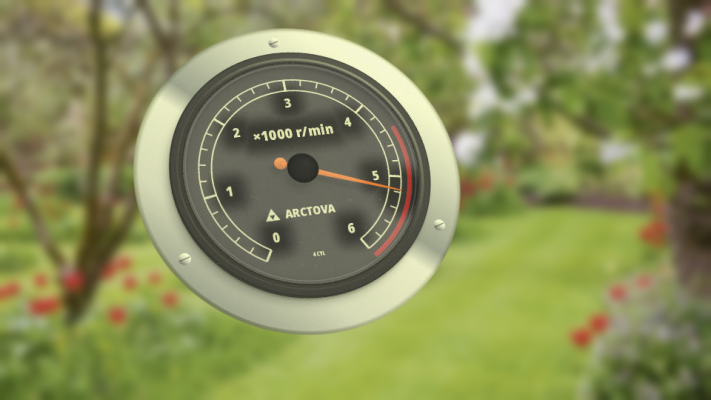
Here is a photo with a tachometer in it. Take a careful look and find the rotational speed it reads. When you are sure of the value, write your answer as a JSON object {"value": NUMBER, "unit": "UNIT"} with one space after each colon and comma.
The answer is {"value": 5200, "unit": "rpm"}
